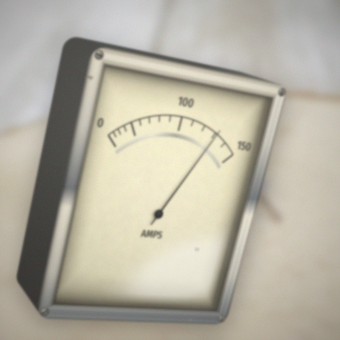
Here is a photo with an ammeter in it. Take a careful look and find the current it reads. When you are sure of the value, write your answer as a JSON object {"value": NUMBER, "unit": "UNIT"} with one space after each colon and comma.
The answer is {"value": 130, "unit": "A"}
